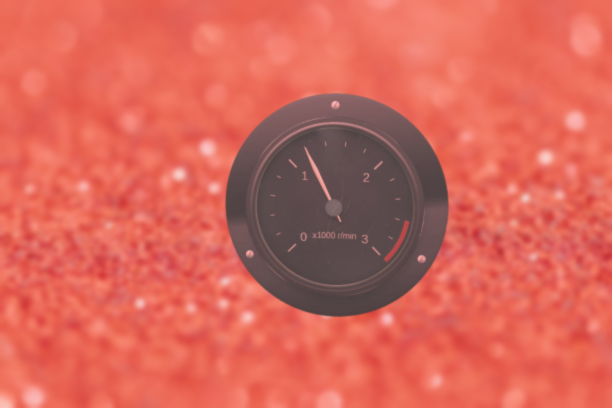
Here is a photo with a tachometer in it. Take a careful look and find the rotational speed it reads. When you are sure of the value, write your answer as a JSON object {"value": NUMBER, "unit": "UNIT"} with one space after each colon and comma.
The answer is {"value": 1200, "unit": "rpm"}
